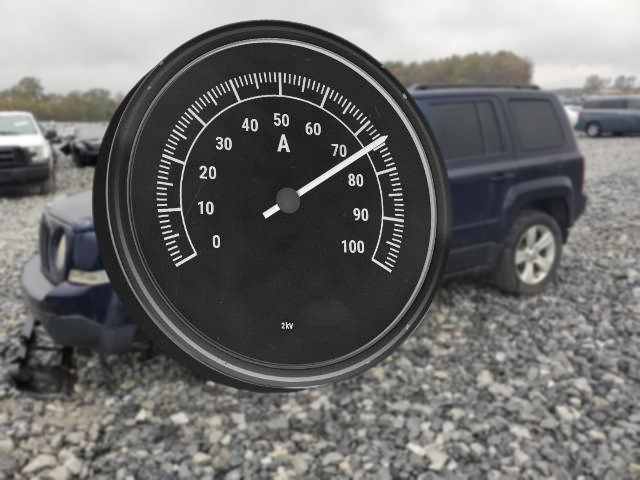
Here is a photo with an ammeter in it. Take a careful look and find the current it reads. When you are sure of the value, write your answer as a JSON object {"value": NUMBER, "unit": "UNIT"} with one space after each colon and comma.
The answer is {"value": 74, "unit": "A"}
